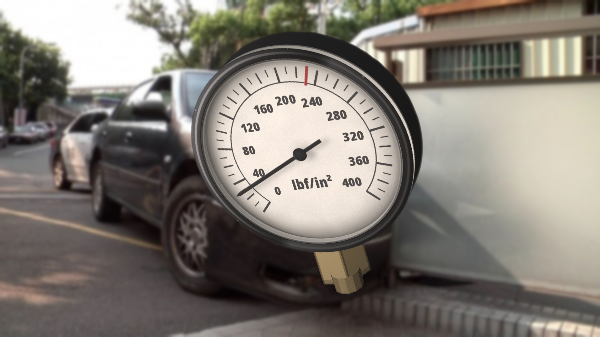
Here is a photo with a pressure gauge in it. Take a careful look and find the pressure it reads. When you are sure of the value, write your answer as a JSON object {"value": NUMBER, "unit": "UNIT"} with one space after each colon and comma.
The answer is {"value": 30, "unit": "psi"}
